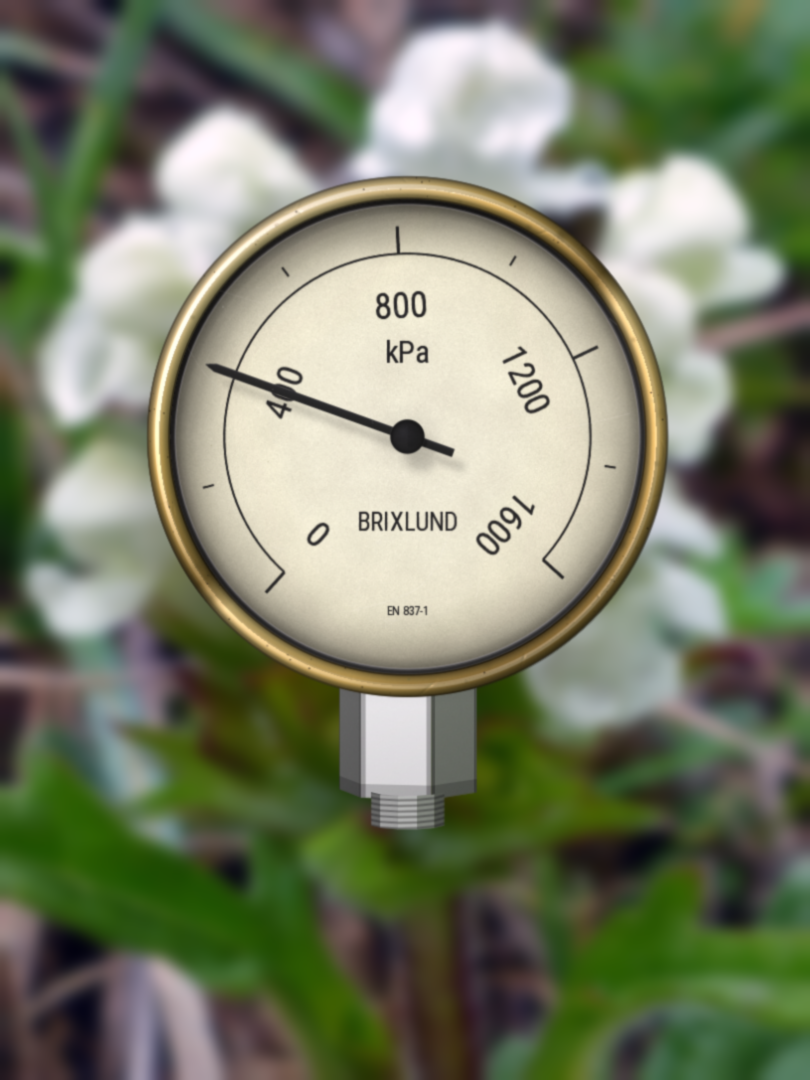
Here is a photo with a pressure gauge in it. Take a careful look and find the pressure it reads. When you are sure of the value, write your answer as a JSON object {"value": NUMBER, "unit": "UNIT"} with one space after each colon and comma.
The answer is {"value": 400, "unit": "kPa"}
